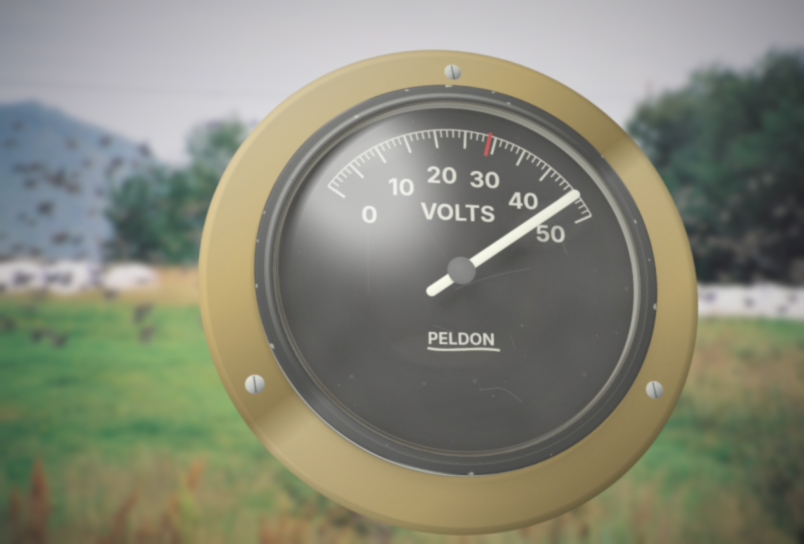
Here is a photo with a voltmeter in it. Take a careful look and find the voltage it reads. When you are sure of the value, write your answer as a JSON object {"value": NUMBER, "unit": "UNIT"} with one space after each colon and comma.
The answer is {"value": 46, "unit": "V"}
